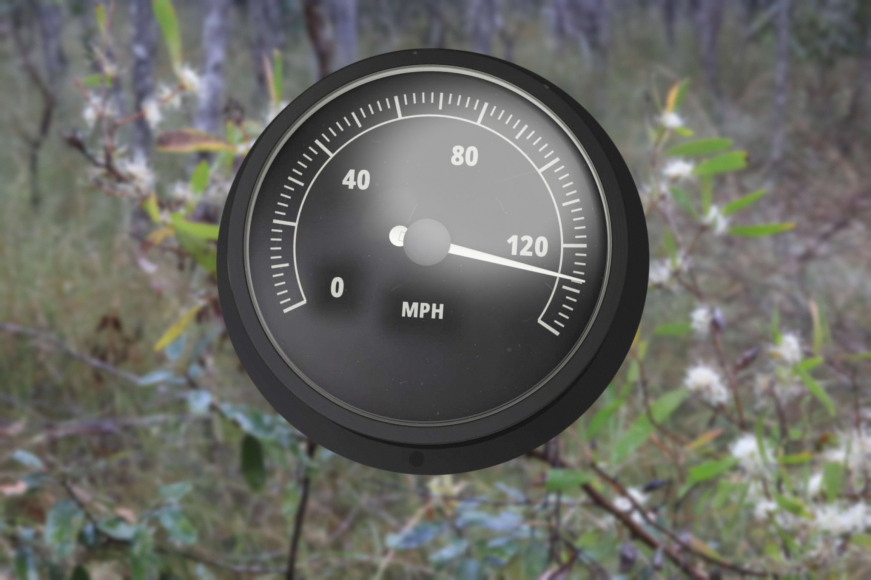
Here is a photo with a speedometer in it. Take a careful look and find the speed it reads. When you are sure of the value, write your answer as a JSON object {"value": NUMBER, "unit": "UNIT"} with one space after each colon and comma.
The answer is {"value": 128, "unit": "mph"}
